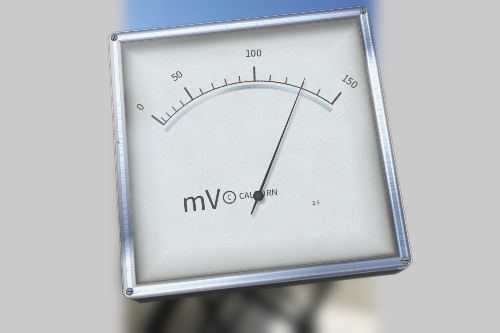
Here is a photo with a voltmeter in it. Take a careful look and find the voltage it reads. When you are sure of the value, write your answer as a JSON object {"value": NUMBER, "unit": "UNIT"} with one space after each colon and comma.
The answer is {"value": 130, "unit": "mV"}
